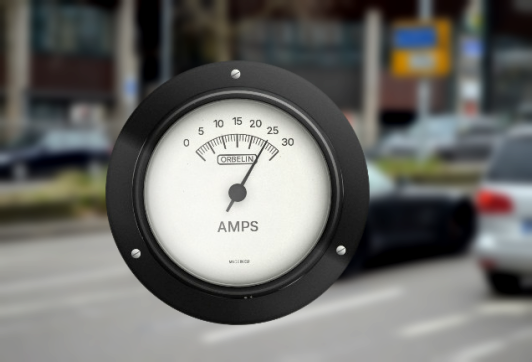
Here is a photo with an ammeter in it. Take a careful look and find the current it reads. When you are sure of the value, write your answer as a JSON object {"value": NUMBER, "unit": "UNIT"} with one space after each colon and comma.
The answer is {"value": 25, "unit": "A"}
